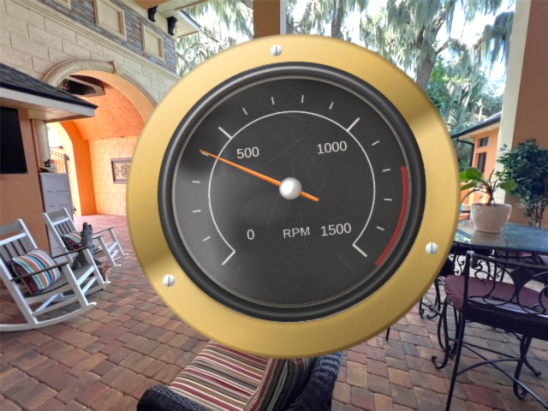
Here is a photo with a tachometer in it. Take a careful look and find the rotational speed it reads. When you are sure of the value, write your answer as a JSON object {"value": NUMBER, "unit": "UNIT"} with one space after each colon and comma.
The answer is {"value": 400, "unit": "rpm"}
